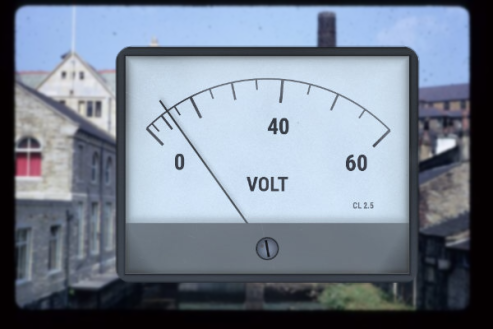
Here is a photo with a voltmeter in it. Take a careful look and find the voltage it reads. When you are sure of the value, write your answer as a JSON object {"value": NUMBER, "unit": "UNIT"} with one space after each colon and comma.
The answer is {"value": 12.5, "unit": "V"}
